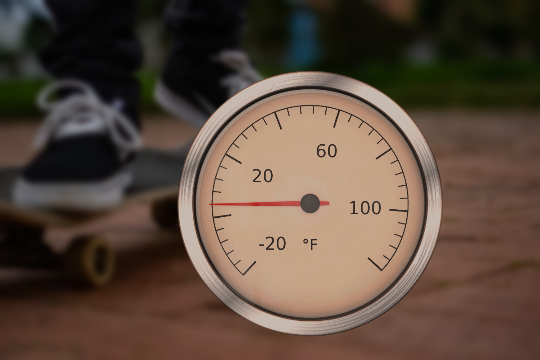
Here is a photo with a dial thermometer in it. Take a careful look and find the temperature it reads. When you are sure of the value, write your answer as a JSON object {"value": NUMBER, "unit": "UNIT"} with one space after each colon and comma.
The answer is {"value": 4, "unit": "°F"}
